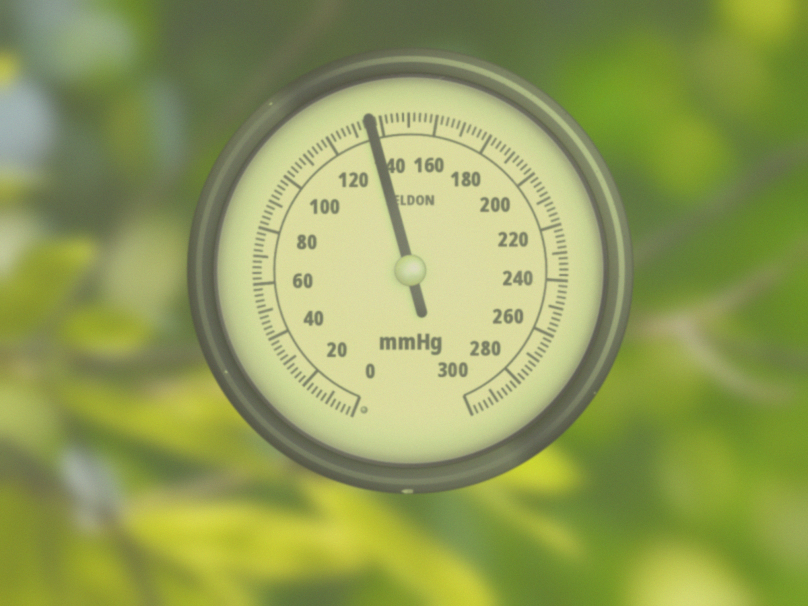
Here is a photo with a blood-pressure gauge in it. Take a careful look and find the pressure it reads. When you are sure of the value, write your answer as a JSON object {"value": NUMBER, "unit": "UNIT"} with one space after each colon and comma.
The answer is {"value": 136, "unit": "mmHg"}
